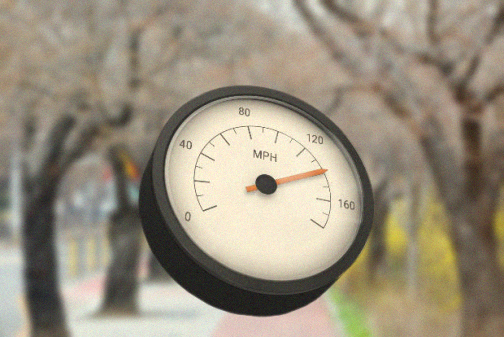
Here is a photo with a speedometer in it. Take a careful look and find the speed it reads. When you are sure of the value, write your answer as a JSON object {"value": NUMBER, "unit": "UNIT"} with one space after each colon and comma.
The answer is {"value": 140, "unit": "mph"}
